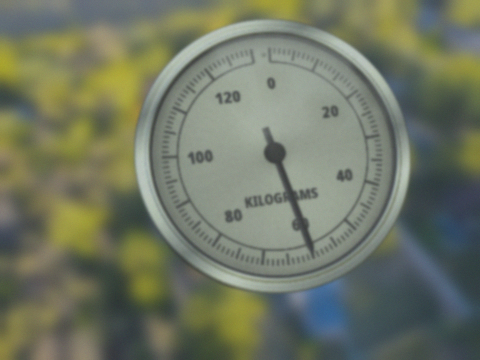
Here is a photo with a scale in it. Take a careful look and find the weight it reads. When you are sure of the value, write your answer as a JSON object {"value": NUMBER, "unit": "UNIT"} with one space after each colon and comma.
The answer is {"value": 60, "unit": "kg"}
